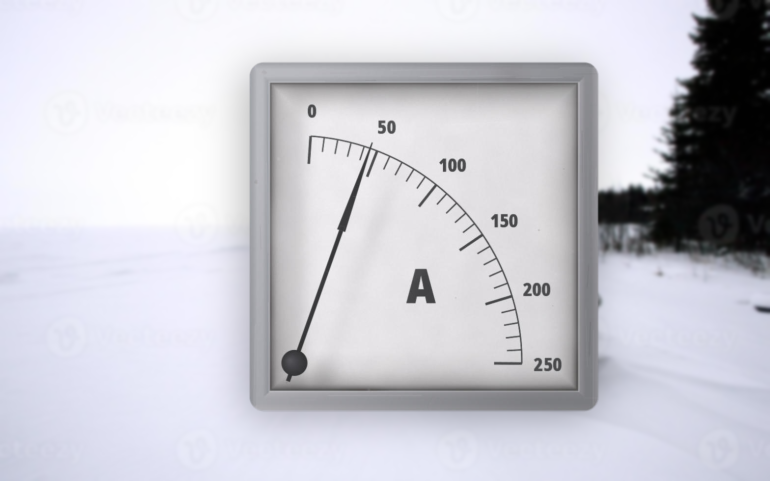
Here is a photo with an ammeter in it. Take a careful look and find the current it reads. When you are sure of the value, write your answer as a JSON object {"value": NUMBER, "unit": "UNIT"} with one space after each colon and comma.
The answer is {"value": 45, "unit": "A"}
